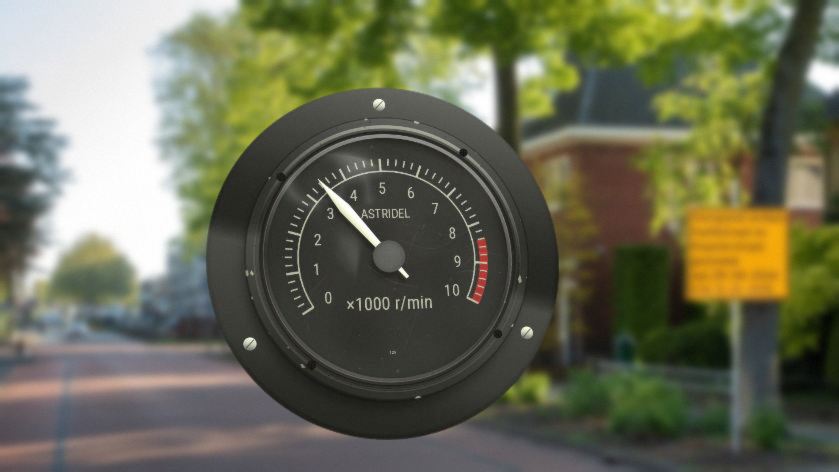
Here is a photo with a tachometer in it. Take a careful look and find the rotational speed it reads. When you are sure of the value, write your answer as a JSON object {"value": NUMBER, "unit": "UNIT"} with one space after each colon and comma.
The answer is {"value": 3400, "unit": "rpm"}
